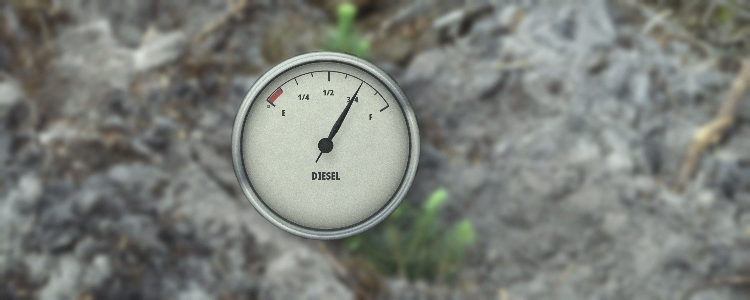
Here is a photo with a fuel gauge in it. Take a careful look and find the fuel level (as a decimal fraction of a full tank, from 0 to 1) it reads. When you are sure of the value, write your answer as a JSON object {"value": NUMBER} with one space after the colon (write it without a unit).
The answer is {"value": 0.75}
